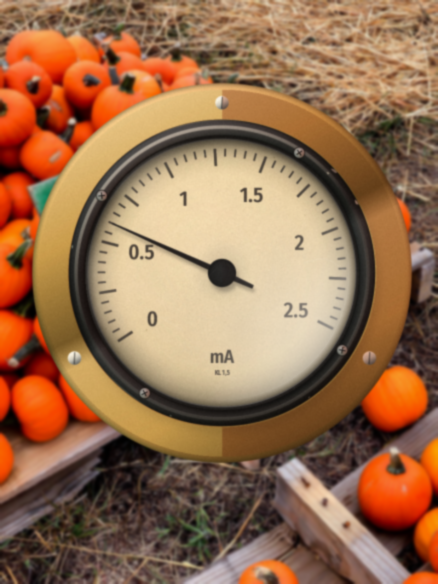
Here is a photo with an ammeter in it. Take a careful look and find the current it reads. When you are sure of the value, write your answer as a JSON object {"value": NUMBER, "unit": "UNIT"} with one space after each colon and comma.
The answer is {"value": 0.6, "unit": "mA"}
